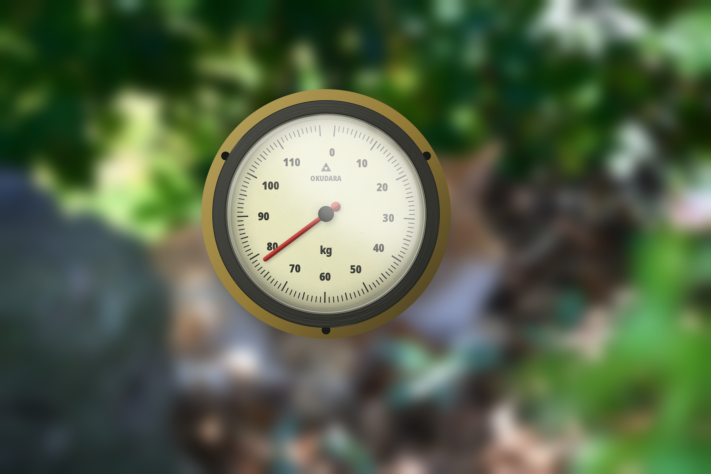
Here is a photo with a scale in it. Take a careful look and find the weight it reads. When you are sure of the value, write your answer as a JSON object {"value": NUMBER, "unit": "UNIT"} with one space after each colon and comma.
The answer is {"value": 78, "unit": "kg"}
